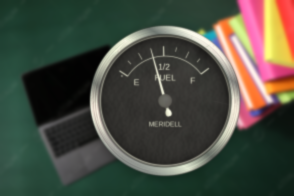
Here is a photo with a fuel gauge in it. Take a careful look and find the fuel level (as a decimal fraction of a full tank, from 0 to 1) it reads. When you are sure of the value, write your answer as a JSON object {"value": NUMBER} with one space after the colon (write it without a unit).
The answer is {"value": 0.375}
